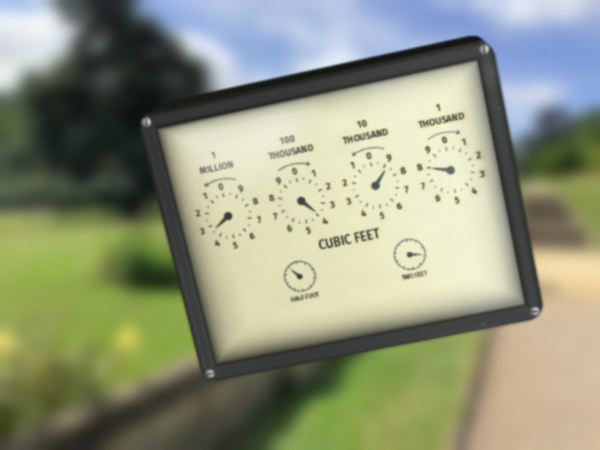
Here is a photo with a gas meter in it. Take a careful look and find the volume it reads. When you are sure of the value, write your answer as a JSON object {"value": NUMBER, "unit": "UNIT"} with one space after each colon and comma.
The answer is {"value": 338800, "unit": "ft³"}
